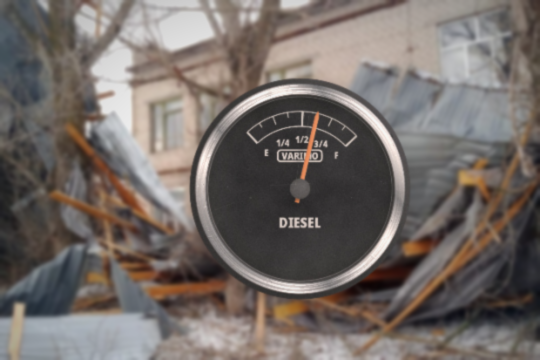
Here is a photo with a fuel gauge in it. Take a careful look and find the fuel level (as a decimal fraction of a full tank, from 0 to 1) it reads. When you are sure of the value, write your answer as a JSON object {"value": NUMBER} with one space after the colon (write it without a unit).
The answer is {"value": 0.625}
